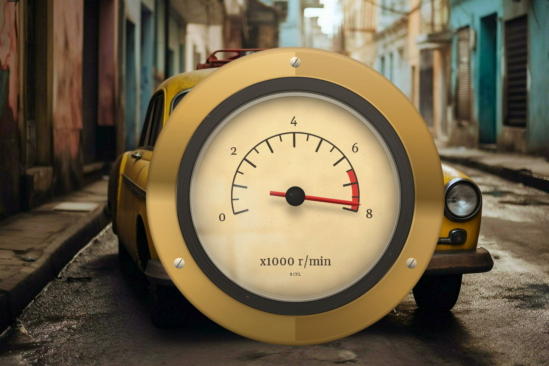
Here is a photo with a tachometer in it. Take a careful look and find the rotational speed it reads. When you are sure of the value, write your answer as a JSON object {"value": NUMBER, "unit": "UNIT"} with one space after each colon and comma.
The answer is {"value": 7750, "unit": "rpm"}
